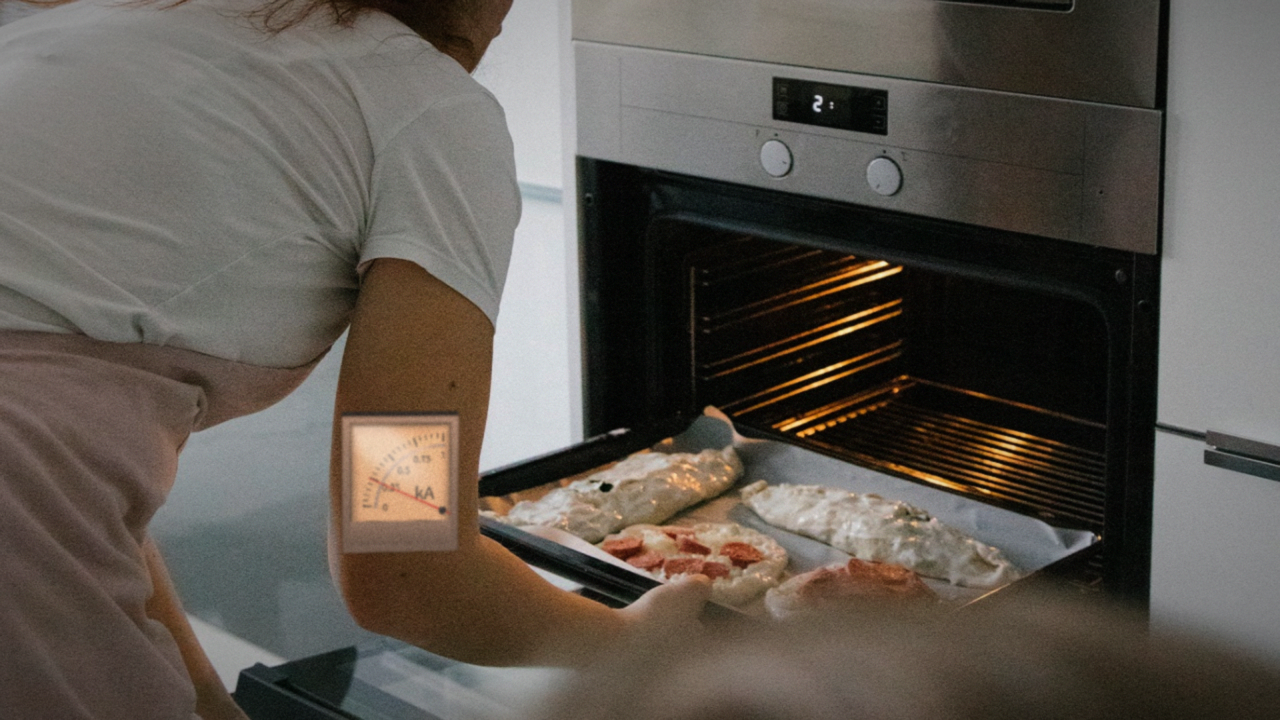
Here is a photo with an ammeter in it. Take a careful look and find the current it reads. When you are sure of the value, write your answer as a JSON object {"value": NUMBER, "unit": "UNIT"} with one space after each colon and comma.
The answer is {"value": 0.25, "unit": "kA"}
